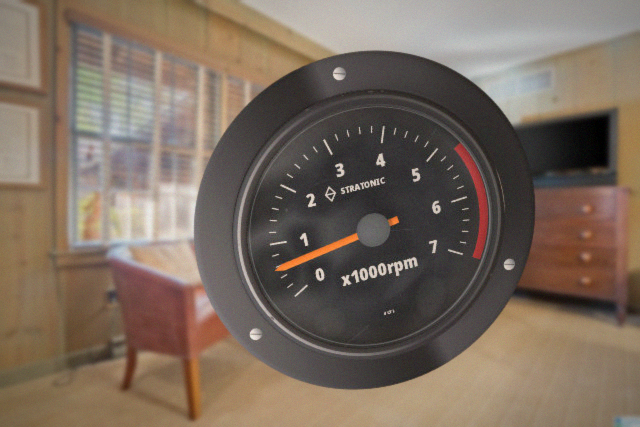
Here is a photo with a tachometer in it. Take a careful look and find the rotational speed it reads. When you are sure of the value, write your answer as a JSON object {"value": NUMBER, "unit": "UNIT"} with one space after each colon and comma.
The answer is {"value": 600, "unit": "rpm"}
